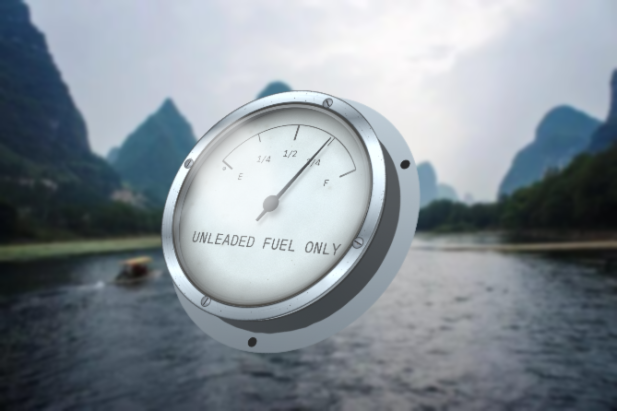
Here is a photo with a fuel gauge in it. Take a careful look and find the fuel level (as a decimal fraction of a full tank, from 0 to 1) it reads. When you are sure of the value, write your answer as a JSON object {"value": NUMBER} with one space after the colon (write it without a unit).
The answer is {"value": 0.75}
